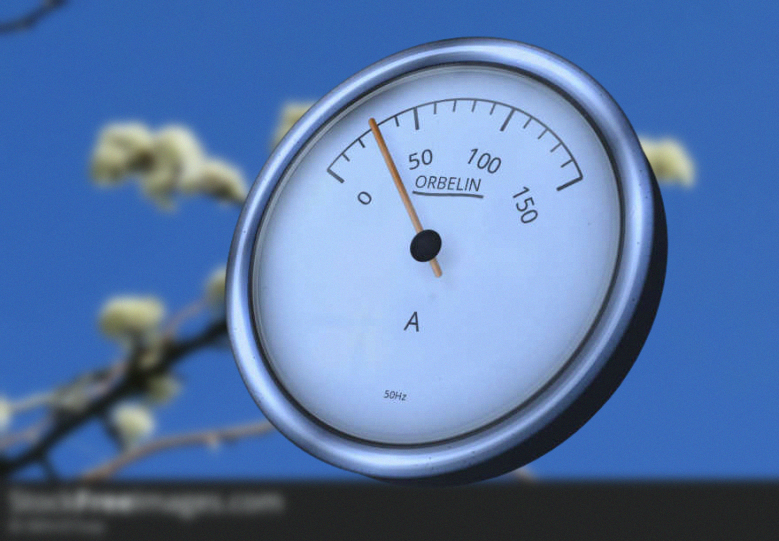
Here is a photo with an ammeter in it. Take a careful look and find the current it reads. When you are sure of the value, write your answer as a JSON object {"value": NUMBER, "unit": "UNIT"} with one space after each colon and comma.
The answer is {"value": 30, "unit": "A"}
